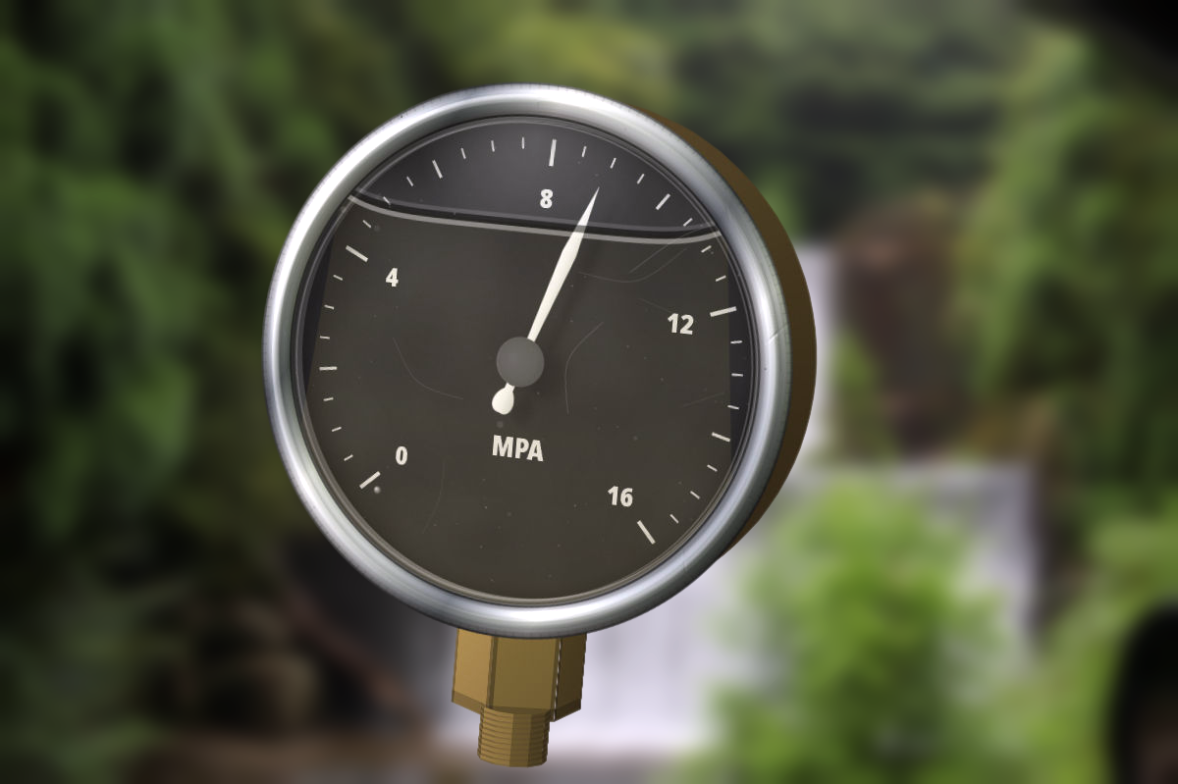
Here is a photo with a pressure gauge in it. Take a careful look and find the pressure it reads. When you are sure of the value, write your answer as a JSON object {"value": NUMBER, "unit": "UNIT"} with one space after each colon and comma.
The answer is {"value": 9, "unit": "MPa"}
